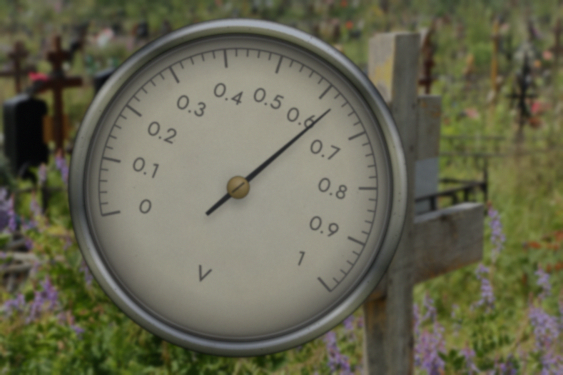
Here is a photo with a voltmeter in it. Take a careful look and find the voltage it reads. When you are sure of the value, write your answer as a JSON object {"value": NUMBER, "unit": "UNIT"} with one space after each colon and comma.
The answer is {"value": 0.63, "unit": "V"}
